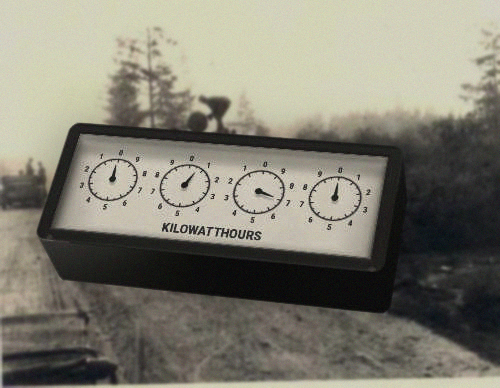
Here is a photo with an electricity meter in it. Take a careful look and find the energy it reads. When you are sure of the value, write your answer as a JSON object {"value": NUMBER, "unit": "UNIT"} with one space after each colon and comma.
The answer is {"value": 70, "unit": "kWh"}
